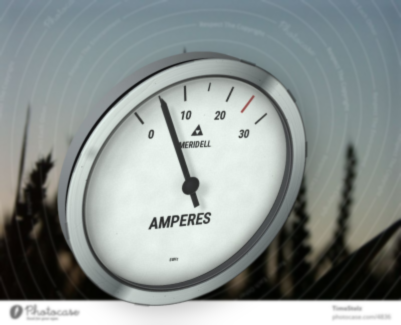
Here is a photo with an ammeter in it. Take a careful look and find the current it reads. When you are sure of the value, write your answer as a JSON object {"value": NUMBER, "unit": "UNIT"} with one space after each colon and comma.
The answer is {"value": 5, "unit": "A"}
